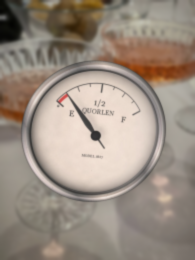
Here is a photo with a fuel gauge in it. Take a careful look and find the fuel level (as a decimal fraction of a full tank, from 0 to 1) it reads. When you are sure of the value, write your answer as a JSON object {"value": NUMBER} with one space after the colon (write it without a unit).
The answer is {"value": 0.125}
